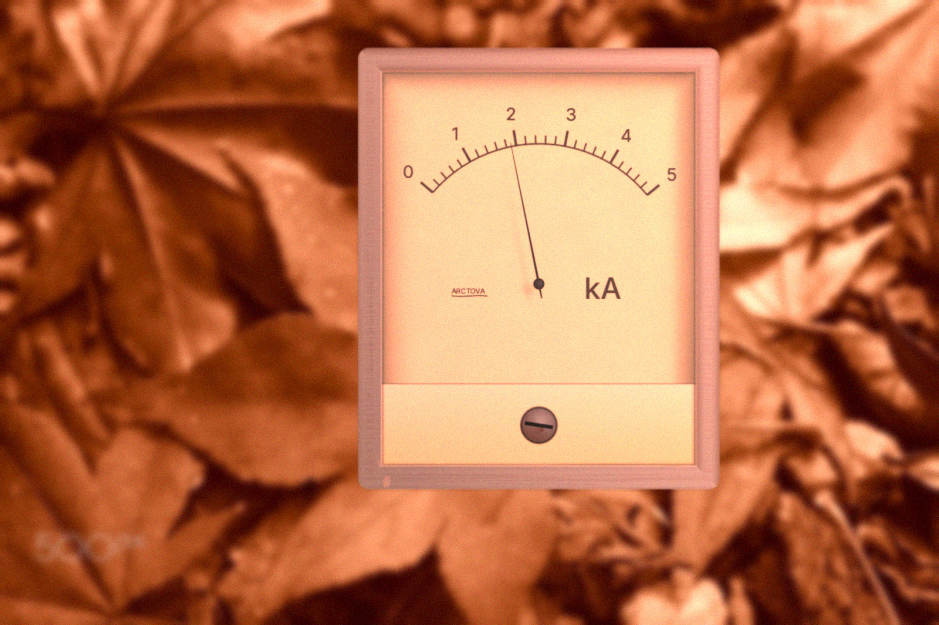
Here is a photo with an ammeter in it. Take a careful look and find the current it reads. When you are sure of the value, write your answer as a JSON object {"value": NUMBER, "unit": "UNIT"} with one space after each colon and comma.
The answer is {"value": 1.9, "unit": "kA"}
